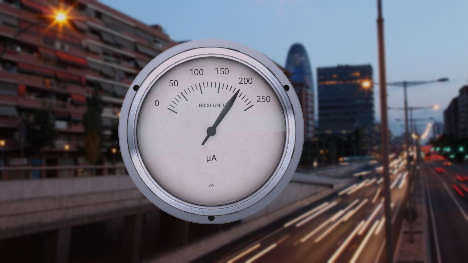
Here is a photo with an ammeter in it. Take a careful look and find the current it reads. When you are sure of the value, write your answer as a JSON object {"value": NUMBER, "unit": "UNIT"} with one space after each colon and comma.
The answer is {"value": 200, "unit": "µA"}
